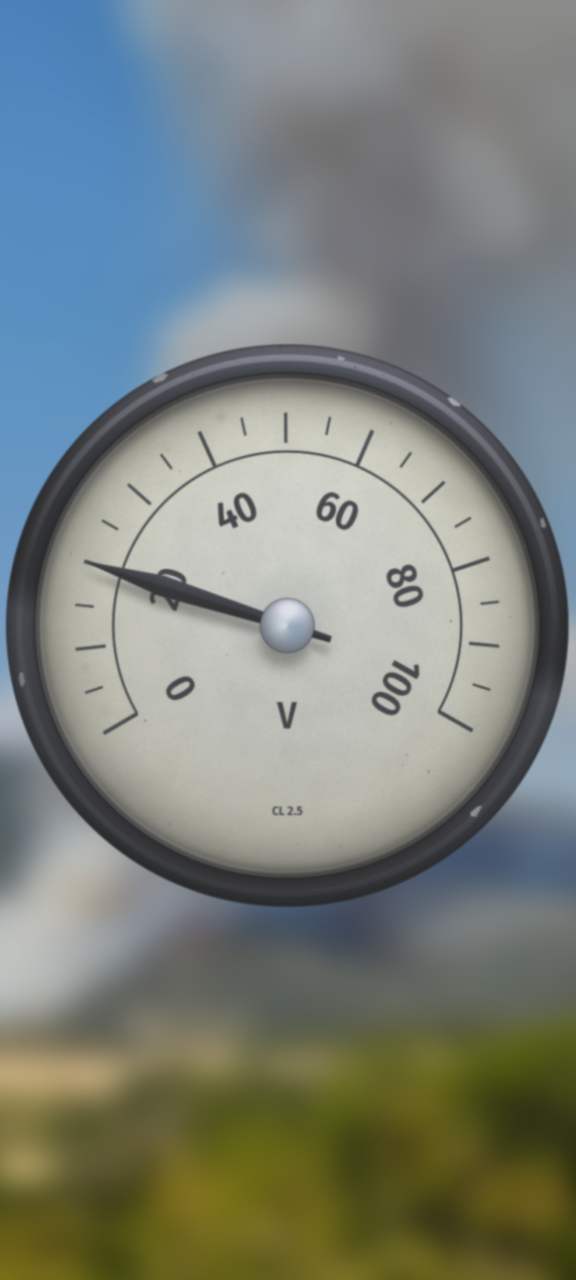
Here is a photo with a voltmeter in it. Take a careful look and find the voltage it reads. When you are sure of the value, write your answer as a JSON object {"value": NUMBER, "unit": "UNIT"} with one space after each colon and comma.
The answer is {"value": 20, "unit": "V"}
